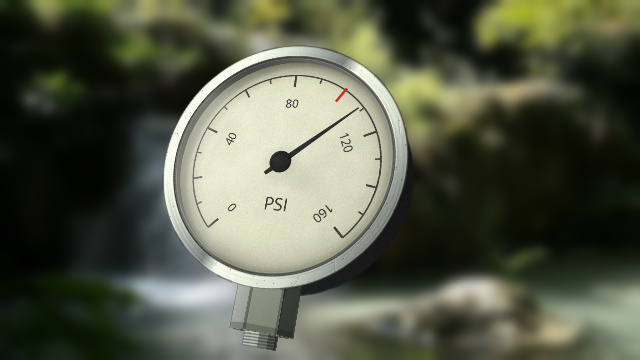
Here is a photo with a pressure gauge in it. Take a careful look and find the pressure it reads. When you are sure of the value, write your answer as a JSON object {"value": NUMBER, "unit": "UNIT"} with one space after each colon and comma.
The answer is {"value": 110, "unit": "psi"}
